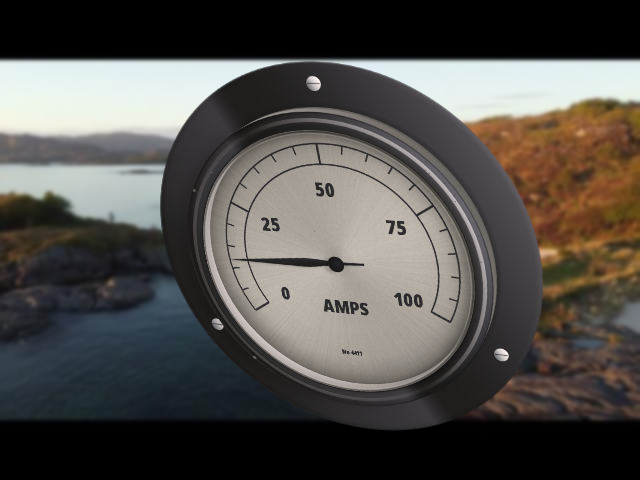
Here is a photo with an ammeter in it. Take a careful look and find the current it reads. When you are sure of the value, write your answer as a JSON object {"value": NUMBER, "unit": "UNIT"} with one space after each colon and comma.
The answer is {"value": 12.5, "unit": "A"}
